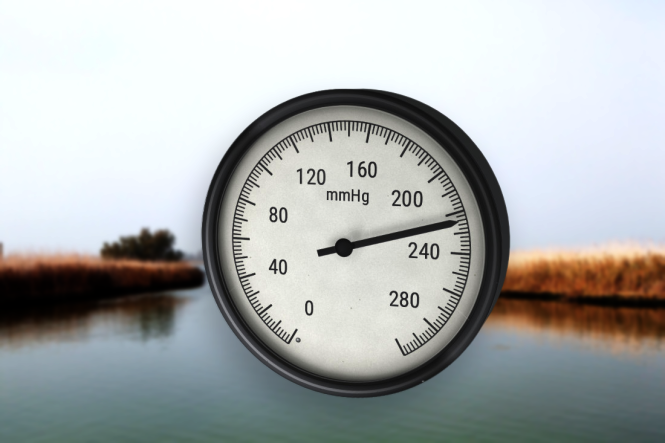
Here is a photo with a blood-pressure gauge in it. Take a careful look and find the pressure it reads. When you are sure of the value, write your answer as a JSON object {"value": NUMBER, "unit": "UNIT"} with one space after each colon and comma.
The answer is {"value": 224, "unit": "mmHg"}
